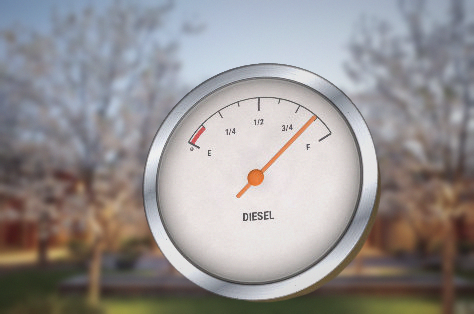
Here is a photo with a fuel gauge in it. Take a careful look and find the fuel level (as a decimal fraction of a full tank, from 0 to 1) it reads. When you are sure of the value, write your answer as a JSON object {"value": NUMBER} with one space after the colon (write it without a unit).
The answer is {"value": 0.875}
